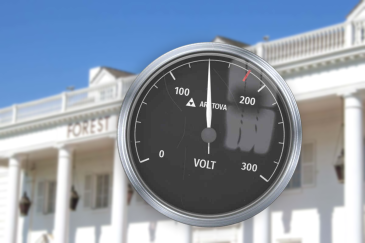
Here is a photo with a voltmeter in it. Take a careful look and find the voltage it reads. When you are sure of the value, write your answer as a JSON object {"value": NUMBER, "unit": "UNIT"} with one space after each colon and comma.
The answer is {"value": 140, "unit": "V"}
